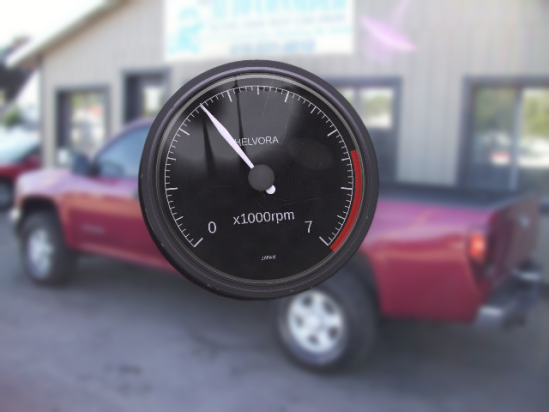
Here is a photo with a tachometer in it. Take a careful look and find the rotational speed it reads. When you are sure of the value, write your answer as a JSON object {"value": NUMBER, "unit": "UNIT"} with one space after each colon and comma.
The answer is {"value": 2500, "unit": "rpm"}
